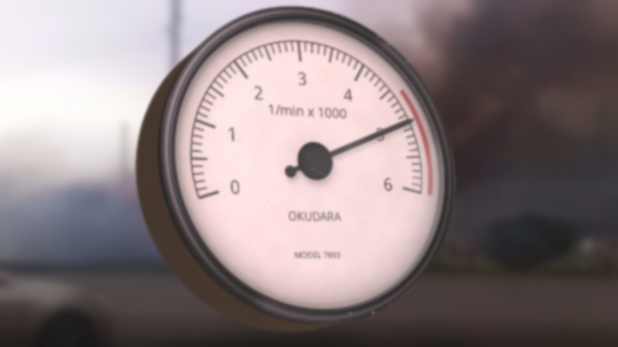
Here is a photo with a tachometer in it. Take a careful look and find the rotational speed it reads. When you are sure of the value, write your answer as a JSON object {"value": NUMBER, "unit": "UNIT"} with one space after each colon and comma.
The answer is {"value": 5000, "unit": "rpm"}
